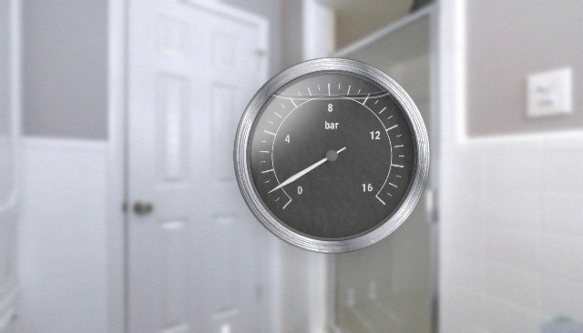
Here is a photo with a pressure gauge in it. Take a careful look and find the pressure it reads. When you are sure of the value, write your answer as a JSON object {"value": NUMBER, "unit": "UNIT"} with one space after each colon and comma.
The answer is {"value": 1, "unit": "bar"}
